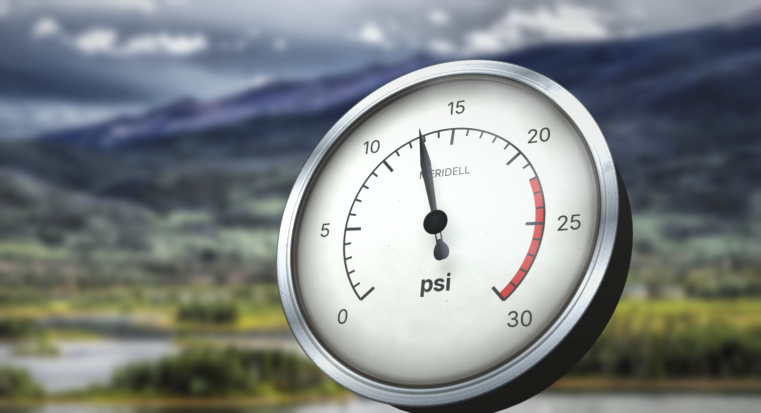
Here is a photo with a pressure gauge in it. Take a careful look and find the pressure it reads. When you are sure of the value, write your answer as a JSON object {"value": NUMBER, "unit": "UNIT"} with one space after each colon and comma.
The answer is {"value": 13, "unit": "psi"}
